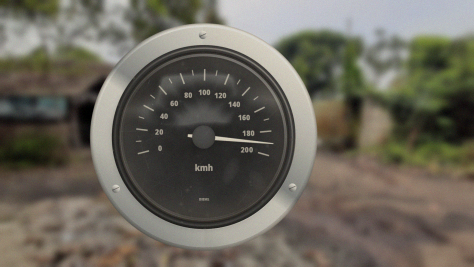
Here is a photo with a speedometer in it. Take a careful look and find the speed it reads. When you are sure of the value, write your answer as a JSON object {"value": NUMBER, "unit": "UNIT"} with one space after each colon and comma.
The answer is {"value": 190, "unit": "km/h"}
